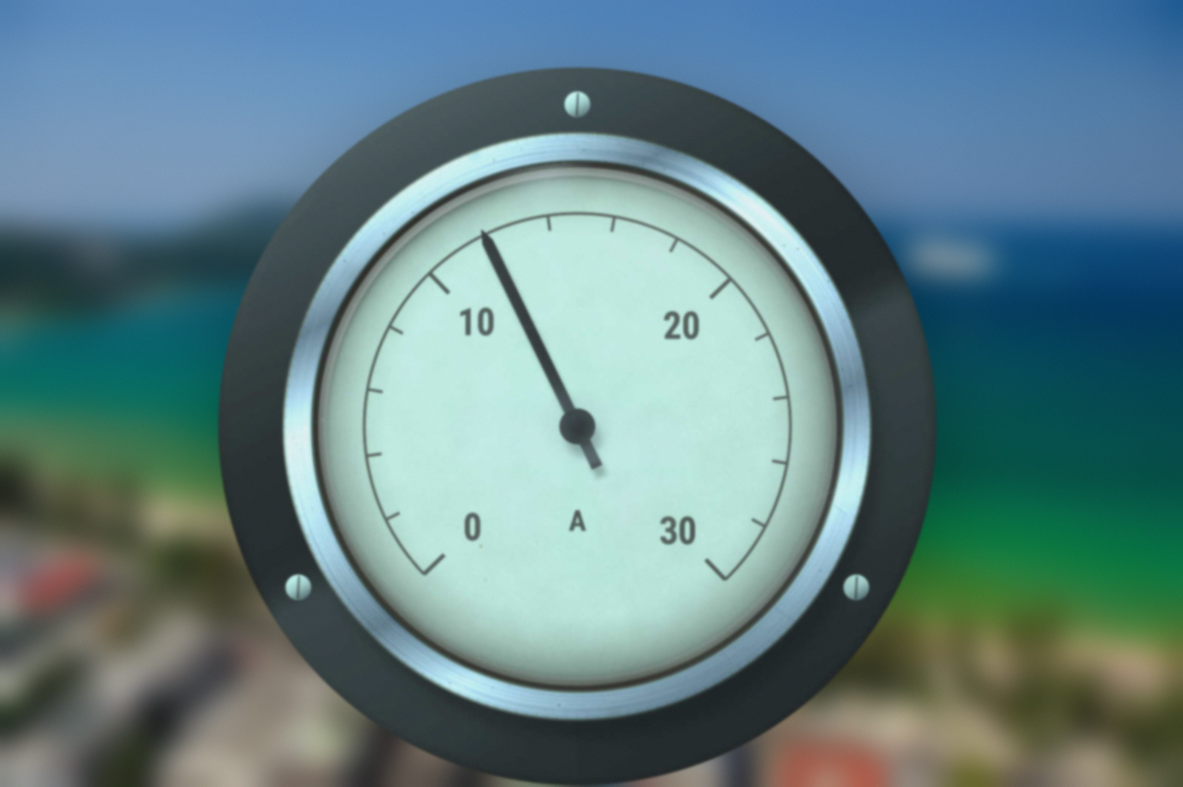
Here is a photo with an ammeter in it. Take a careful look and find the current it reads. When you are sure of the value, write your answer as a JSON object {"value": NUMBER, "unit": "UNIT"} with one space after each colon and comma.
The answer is {"value": 12, "unit": "A"}
